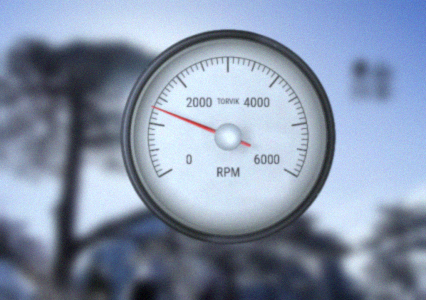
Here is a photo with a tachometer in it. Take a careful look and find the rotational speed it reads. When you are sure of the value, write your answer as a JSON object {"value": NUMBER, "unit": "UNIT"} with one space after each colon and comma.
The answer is {"value": 1300, "unit": "rpm"}
